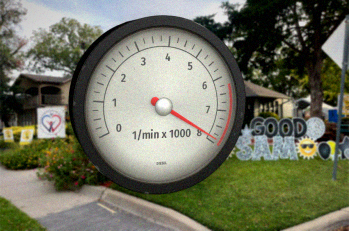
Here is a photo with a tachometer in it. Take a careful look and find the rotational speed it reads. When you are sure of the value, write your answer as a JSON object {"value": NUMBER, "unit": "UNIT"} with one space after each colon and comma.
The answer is {"value": 7875, "unit": "rpm"}
